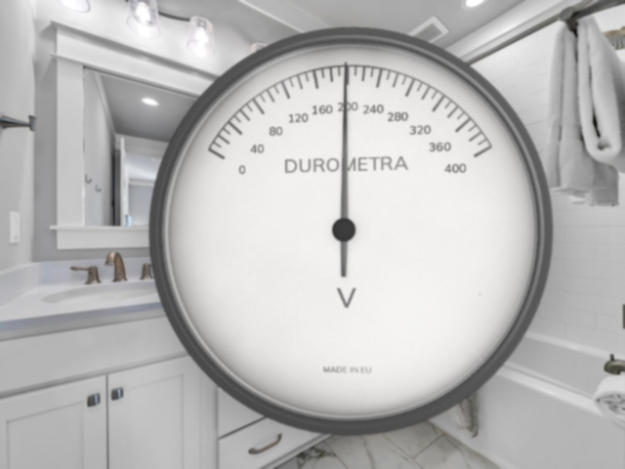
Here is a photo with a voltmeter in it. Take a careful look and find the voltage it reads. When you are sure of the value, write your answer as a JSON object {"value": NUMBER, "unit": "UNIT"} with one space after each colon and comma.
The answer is {"value": 200, "unit": "V"}
